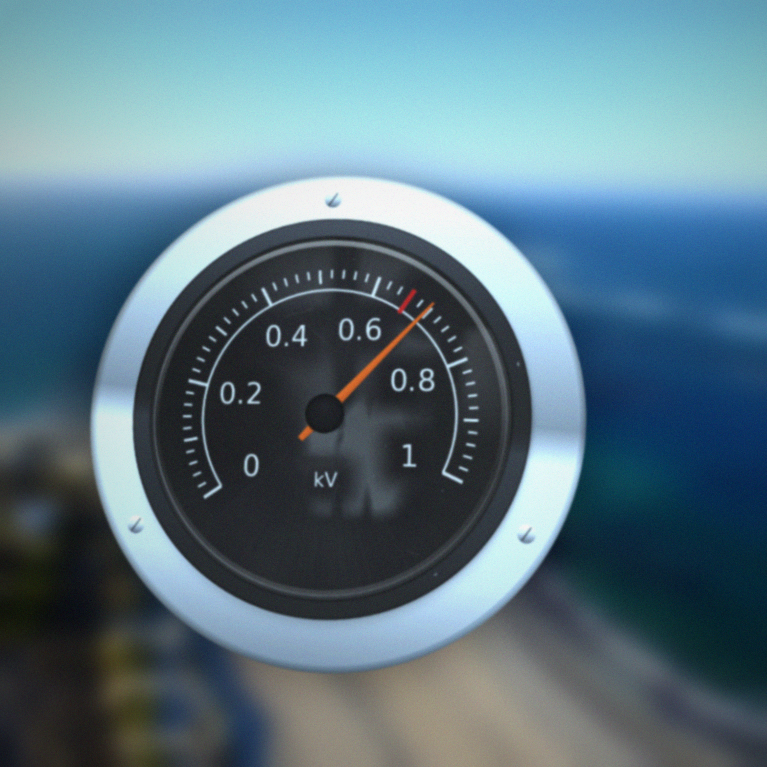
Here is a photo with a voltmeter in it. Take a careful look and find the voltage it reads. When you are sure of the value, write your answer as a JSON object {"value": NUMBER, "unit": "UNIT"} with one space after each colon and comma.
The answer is {"value": 0.7, "unit": "kV"}
